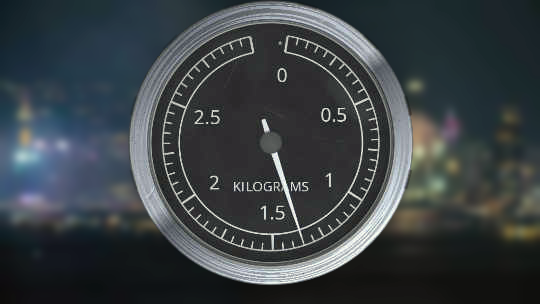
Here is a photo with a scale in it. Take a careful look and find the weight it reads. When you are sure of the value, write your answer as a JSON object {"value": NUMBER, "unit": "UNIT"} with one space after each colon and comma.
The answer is {"value": 1.35, "unit": "kg"}
